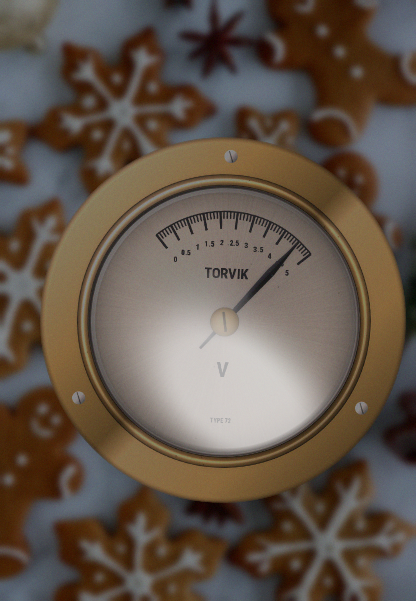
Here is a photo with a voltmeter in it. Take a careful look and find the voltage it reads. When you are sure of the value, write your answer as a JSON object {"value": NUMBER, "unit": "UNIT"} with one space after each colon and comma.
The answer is {"value": 4.5, "unit": "V"}
